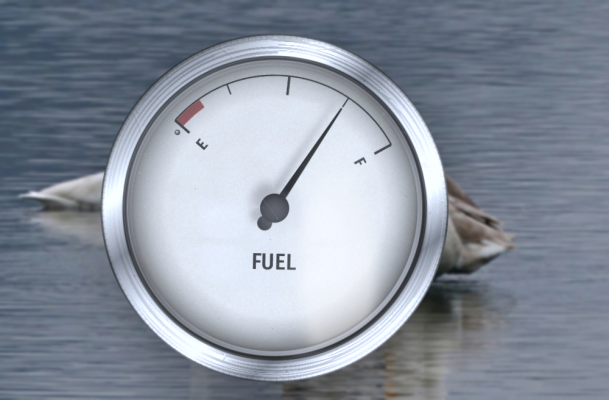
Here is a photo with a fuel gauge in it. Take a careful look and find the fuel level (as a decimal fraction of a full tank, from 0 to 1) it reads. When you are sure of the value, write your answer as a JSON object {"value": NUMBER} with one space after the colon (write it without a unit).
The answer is {"value": 0.75}
